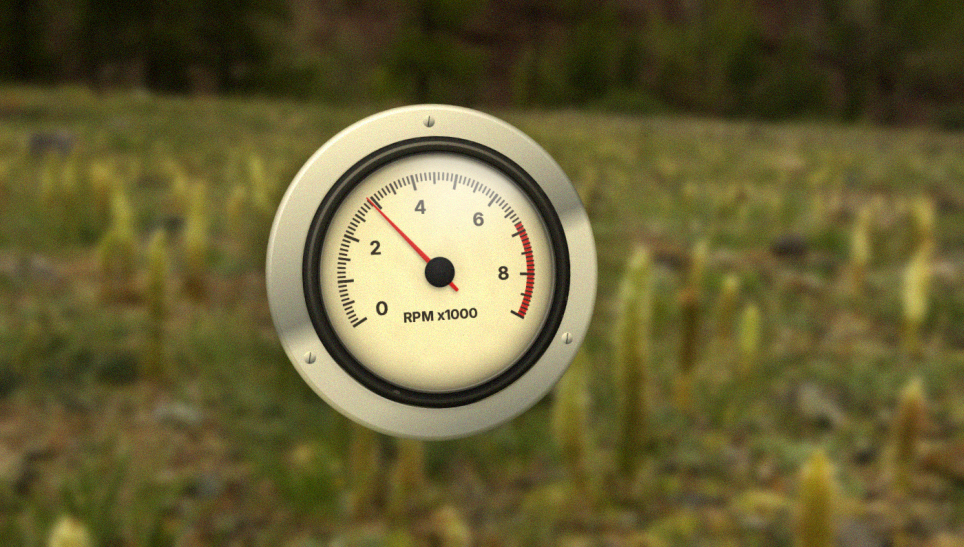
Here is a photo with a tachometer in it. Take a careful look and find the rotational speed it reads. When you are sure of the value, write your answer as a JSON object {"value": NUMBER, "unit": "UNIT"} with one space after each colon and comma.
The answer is {"value": 2900, "unit": "rpm"}
